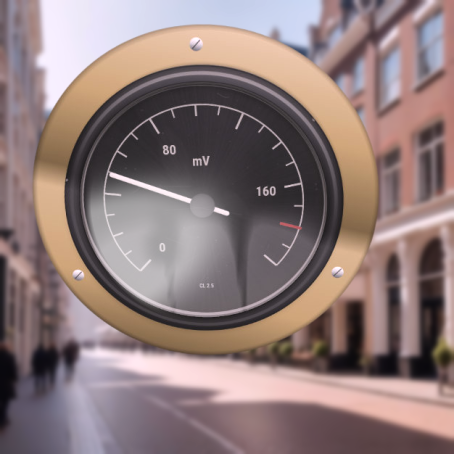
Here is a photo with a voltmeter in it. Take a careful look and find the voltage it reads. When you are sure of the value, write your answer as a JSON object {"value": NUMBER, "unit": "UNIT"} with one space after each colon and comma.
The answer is {"value": 50, "unit": "mV"}
